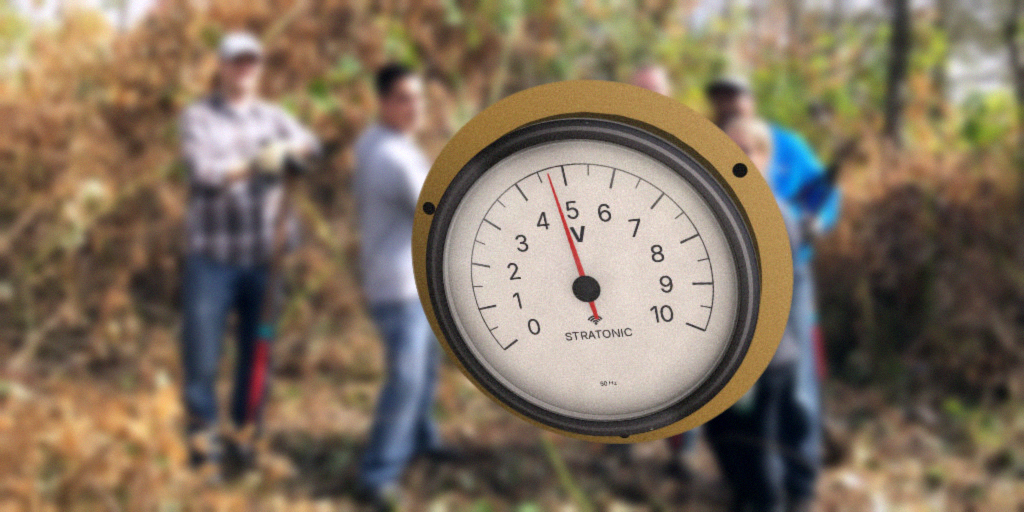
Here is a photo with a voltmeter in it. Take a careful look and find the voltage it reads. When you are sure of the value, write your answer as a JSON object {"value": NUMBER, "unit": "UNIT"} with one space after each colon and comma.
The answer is {"value": 4.75, "unit": "V"}
